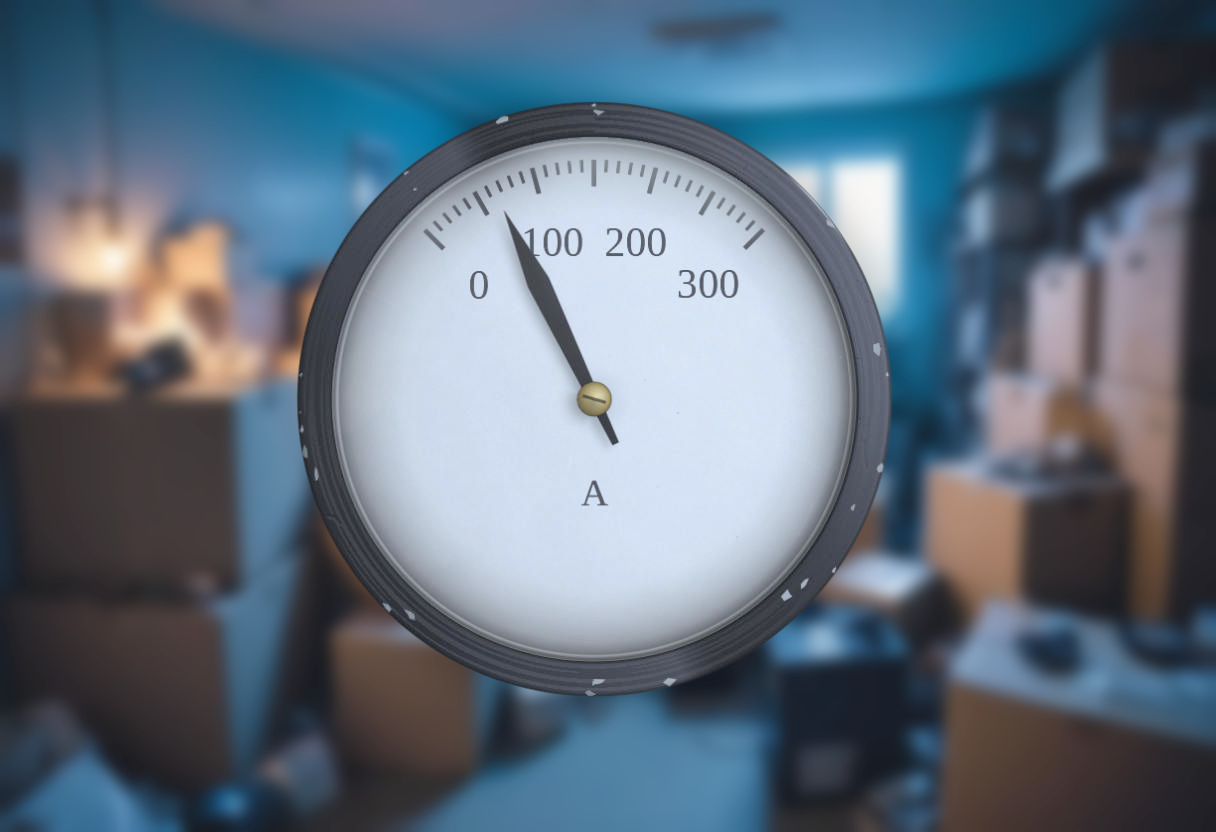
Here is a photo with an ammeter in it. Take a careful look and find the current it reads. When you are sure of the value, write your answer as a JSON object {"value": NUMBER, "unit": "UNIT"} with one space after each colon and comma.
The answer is {"value": 65, "unit": "A"}
